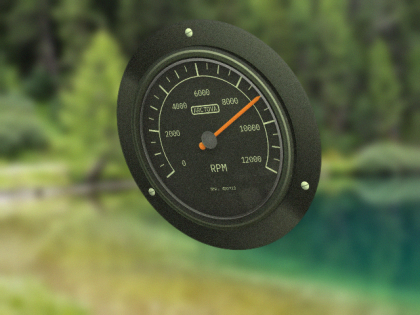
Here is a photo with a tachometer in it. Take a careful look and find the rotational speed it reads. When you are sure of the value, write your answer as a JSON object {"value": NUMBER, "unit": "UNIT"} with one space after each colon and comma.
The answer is {"value": 9000, "unit": "rpm"}
